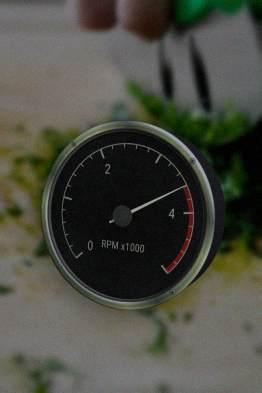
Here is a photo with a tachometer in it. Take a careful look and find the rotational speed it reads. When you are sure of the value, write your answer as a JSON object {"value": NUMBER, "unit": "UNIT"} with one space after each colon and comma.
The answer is {"value": 3600, "unit": "rpm"}
